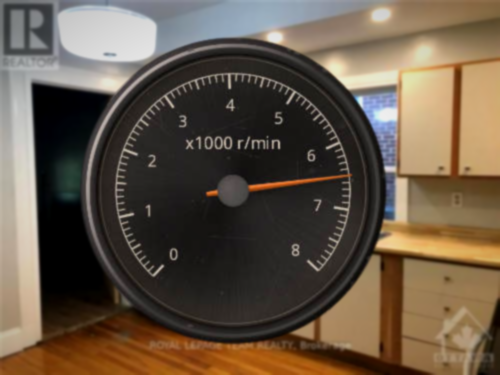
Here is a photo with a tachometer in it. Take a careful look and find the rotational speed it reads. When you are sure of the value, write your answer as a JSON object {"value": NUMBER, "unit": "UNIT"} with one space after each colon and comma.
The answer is {"value": 6500, "unit": "rpm"}
